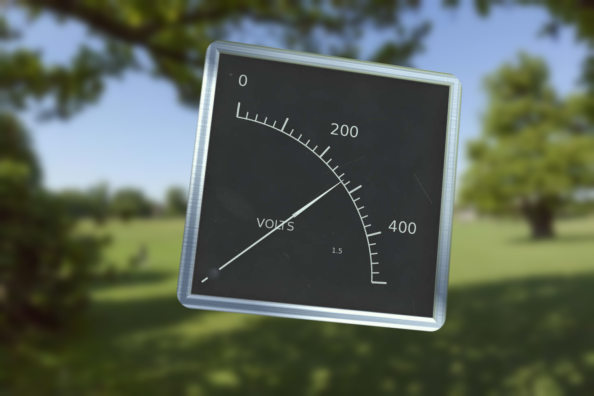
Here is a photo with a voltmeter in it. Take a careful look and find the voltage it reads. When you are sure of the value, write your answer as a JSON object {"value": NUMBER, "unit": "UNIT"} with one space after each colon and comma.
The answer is {"value": 270, "unit": "V"}
